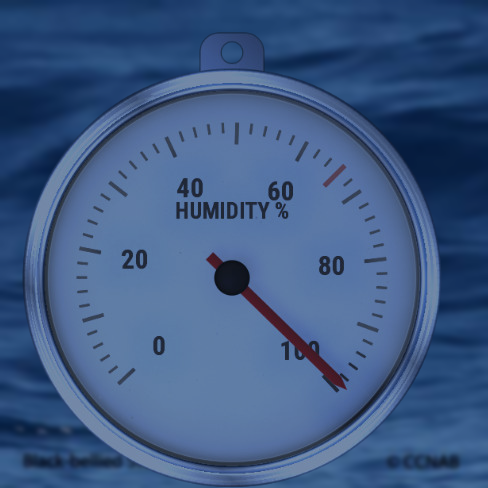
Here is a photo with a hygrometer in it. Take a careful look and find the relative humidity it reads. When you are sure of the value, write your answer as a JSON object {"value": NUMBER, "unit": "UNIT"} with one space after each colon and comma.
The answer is {"value": 99, "unit": "%"}
